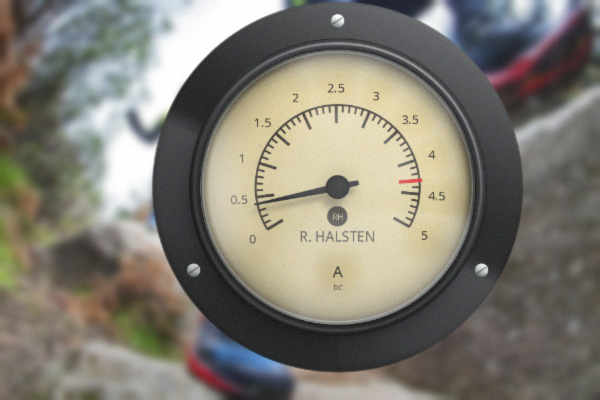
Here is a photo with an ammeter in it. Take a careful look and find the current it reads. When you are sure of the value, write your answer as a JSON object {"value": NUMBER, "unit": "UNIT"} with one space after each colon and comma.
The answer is {"value": 0.4, "unit": "A"}
